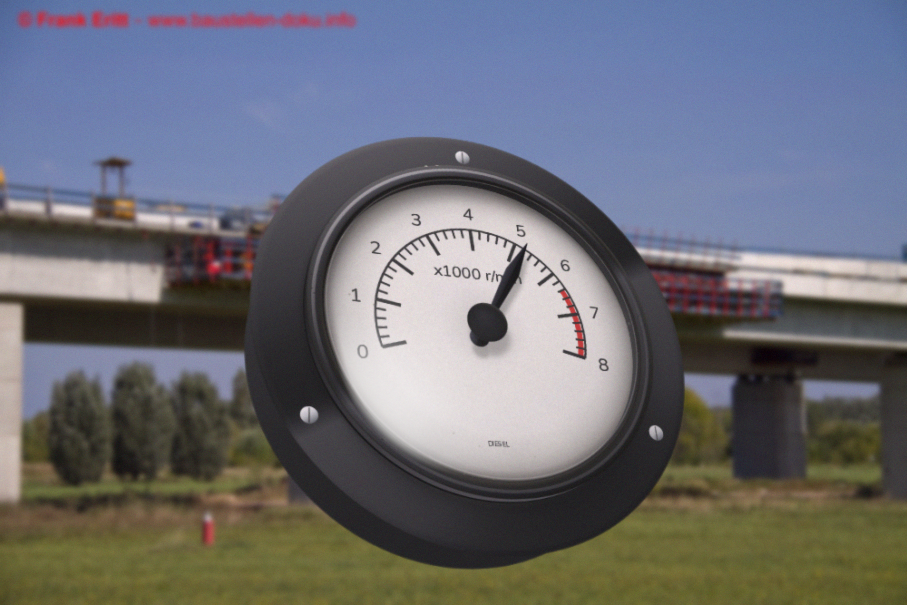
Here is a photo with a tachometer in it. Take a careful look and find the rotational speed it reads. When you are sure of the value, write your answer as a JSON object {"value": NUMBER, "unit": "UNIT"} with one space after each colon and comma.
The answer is {"value": 5200, "unit": "rpm"}
